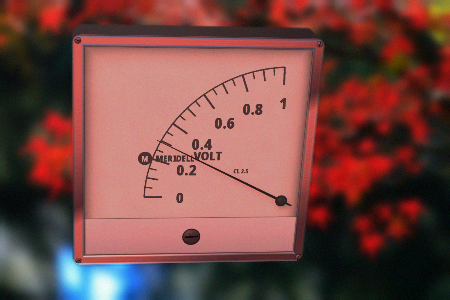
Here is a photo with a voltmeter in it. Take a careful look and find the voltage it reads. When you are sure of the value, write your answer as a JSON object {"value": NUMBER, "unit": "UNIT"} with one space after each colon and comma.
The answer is {"value": 0.3, "unit": "V"}
